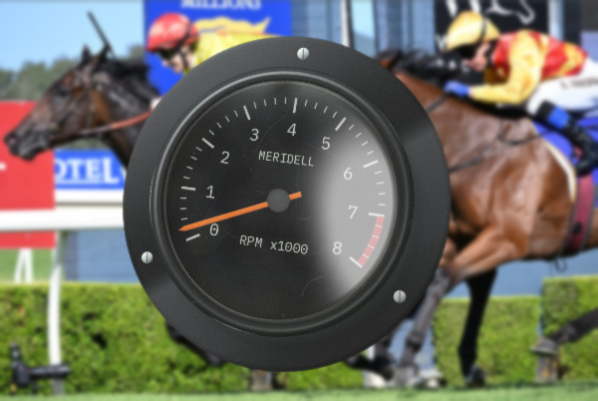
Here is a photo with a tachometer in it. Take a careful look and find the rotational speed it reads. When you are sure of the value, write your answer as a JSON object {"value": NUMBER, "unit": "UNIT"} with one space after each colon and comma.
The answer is {"value": 200, "unit": "rpm"}
